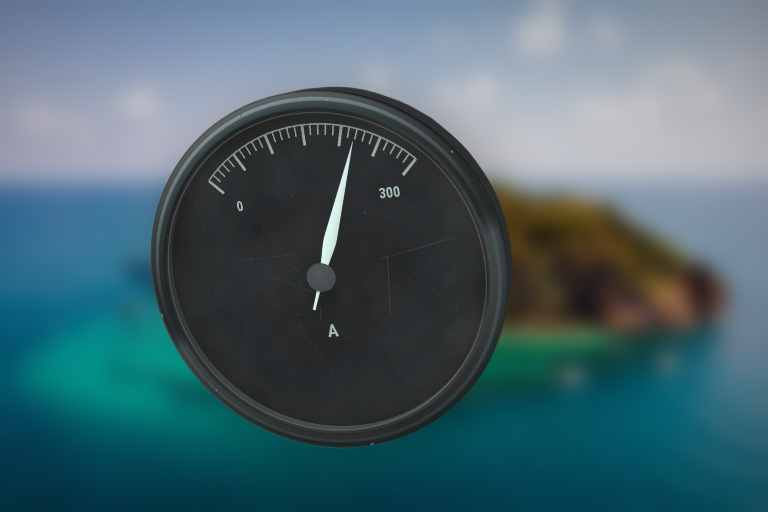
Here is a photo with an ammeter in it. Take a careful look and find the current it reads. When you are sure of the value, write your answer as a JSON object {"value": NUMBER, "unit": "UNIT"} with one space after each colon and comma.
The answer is {"value": 220, "unit": "A"}
